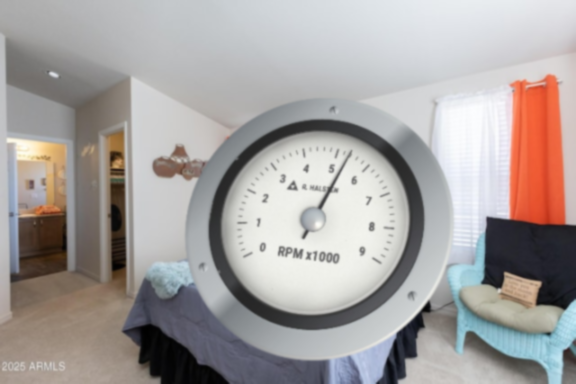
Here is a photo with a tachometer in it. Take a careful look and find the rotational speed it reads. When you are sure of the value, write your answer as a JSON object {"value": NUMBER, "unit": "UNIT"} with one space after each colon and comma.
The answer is {"value": 5400, "unit": "rpm"}
